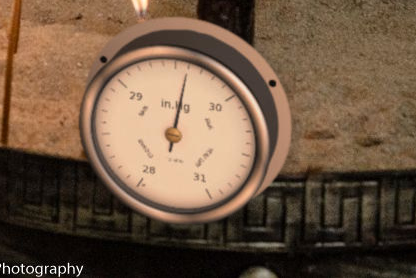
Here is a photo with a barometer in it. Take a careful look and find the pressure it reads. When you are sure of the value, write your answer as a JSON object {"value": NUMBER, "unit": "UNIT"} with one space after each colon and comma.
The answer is {"value": 29.6, "unit": "inHg"}
